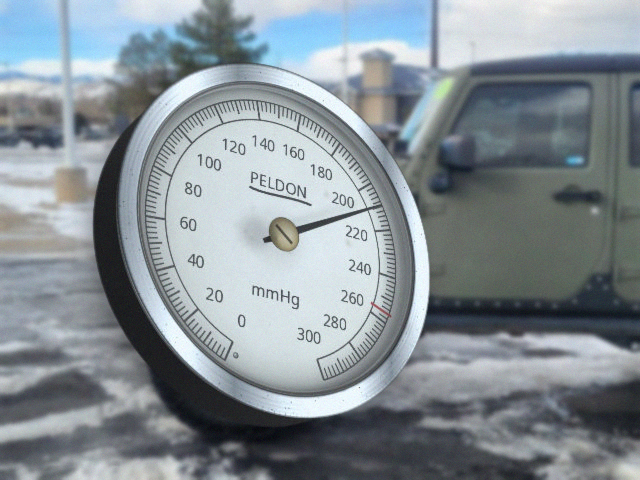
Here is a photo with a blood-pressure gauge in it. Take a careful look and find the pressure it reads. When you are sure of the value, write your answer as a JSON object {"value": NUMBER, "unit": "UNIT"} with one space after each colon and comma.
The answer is {"value": 210, "unit": "mmHg"}
